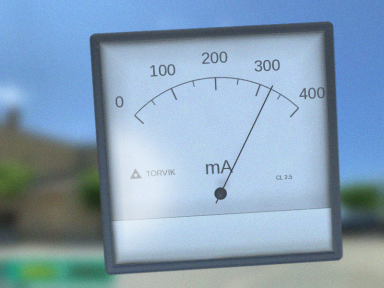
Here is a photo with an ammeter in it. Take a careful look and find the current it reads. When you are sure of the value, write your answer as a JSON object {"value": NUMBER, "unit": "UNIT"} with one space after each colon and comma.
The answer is {"value": 325, "unit": "mA"}
